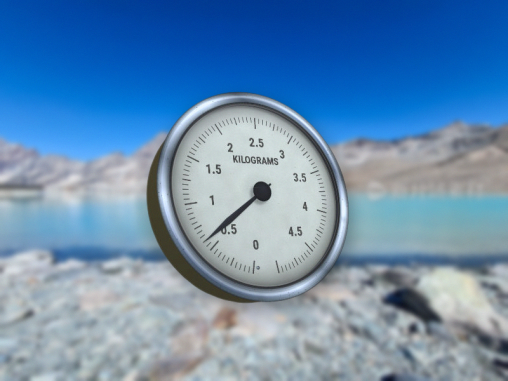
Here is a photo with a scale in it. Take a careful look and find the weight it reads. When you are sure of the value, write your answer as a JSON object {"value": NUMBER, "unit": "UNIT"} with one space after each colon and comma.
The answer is {"value": 0.6, "unit": "kg"}
